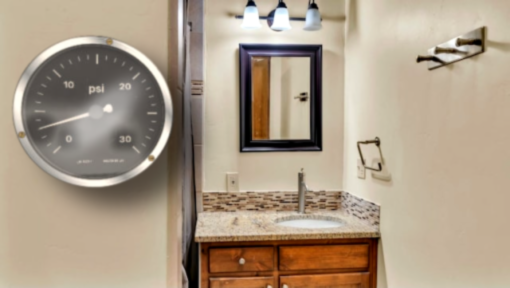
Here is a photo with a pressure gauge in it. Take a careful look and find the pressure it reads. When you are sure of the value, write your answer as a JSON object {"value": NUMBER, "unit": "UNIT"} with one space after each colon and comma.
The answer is {"value": 3, "unit": "psi"}
